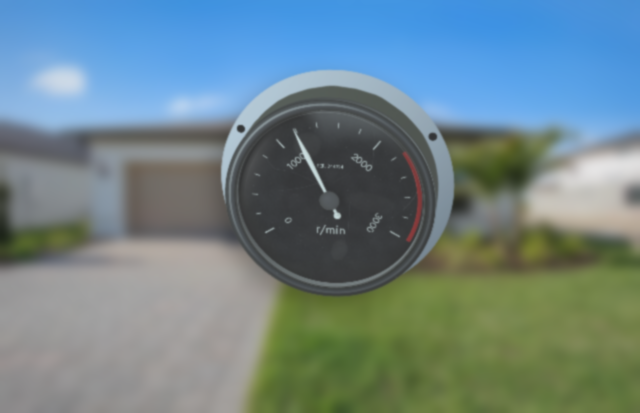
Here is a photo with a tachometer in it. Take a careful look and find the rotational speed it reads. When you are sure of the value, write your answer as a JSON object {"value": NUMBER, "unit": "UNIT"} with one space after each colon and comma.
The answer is {"value": 1200, "unit": "rpm"}
